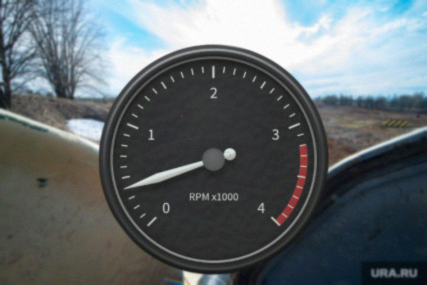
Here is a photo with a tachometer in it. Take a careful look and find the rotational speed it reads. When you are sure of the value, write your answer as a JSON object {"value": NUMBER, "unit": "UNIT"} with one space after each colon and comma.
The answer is {"value": 400, "unit": "rpm"}
